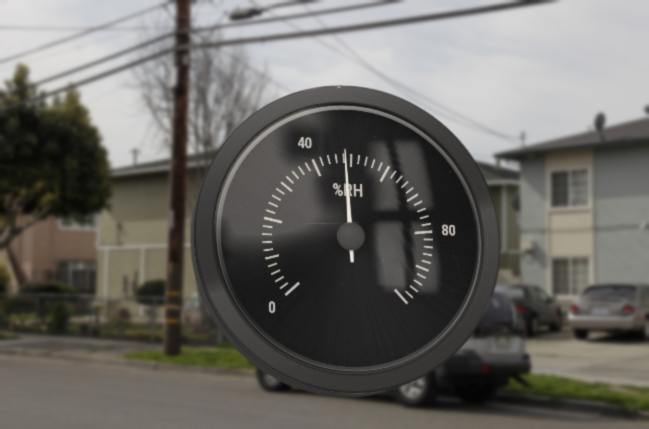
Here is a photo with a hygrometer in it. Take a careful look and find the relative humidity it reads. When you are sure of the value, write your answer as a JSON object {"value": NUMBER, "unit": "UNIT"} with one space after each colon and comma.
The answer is {"value": 48, "unit": "%"}
